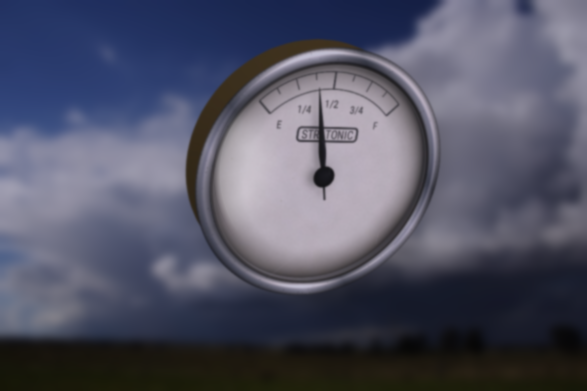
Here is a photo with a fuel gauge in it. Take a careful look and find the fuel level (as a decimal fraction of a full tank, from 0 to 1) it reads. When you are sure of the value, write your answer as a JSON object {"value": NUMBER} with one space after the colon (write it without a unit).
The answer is {"value": 0.375}
